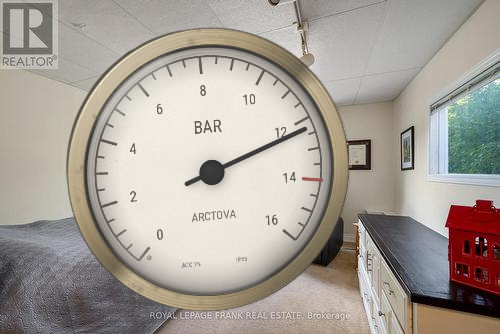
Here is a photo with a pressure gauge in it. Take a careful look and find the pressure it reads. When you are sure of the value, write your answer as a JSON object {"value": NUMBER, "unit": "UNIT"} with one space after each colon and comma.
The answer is {"value": 12.25, "unit": "bar"}
